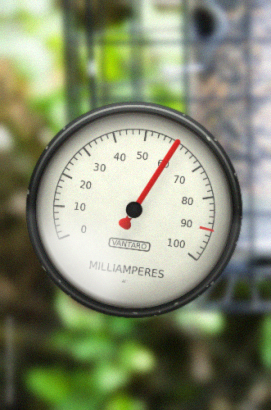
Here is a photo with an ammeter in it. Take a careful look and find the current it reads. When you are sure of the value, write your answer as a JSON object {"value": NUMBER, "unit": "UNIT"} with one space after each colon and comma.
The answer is {"value": 60, "unit": "mA"}
